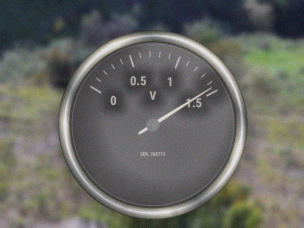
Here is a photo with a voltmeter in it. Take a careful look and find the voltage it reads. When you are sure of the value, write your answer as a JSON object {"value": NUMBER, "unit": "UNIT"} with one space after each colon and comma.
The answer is {"value": 1.45, "unit": "V"}
